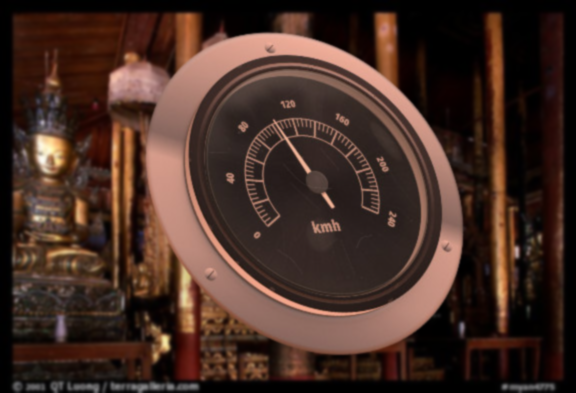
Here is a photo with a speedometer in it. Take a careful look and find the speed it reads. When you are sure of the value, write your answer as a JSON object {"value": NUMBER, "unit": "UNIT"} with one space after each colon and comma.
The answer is {"value": 100, "unit": "km/h"}
